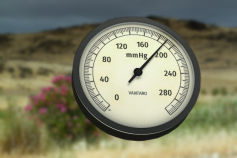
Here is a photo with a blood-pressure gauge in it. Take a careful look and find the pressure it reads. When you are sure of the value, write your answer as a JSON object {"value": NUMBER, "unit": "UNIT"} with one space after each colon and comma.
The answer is {"value": 190, "unit": "mmHg"}
